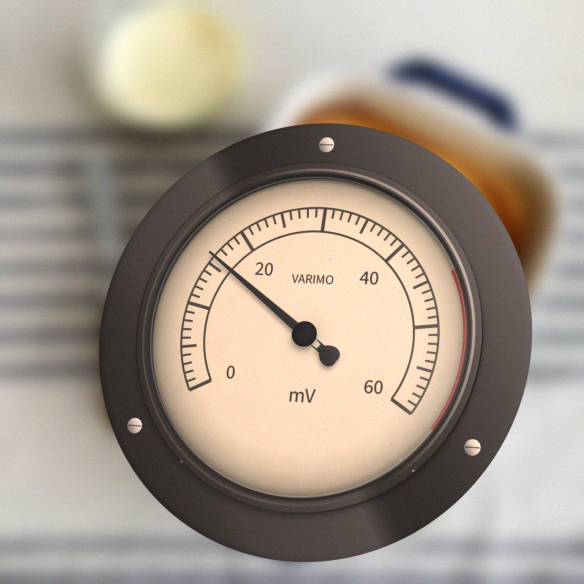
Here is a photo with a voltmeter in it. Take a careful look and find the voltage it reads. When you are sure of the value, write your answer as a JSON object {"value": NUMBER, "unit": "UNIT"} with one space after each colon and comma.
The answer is {"value": 16, "unit": "mV"}
